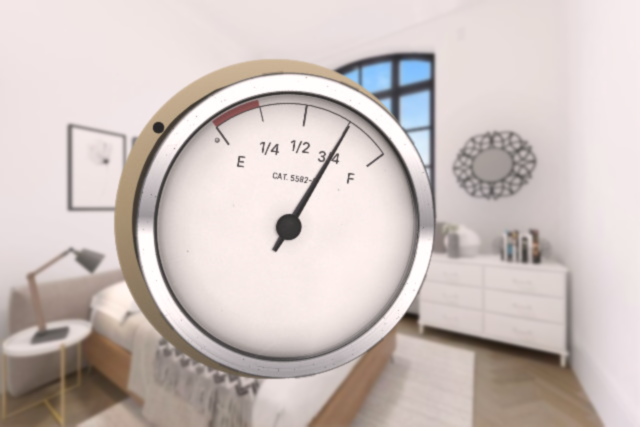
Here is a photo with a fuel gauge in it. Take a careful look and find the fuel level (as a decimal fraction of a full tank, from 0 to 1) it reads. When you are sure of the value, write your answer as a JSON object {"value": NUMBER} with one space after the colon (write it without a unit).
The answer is {"value": 0.75}
